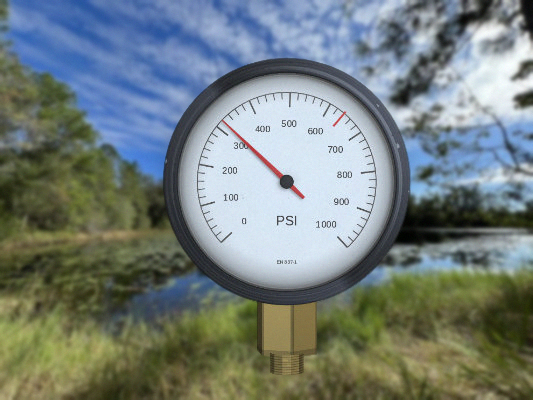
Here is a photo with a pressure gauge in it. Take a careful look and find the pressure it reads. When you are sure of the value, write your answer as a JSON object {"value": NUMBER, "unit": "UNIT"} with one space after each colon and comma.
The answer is {"value": 320, "unit": "psi"}
